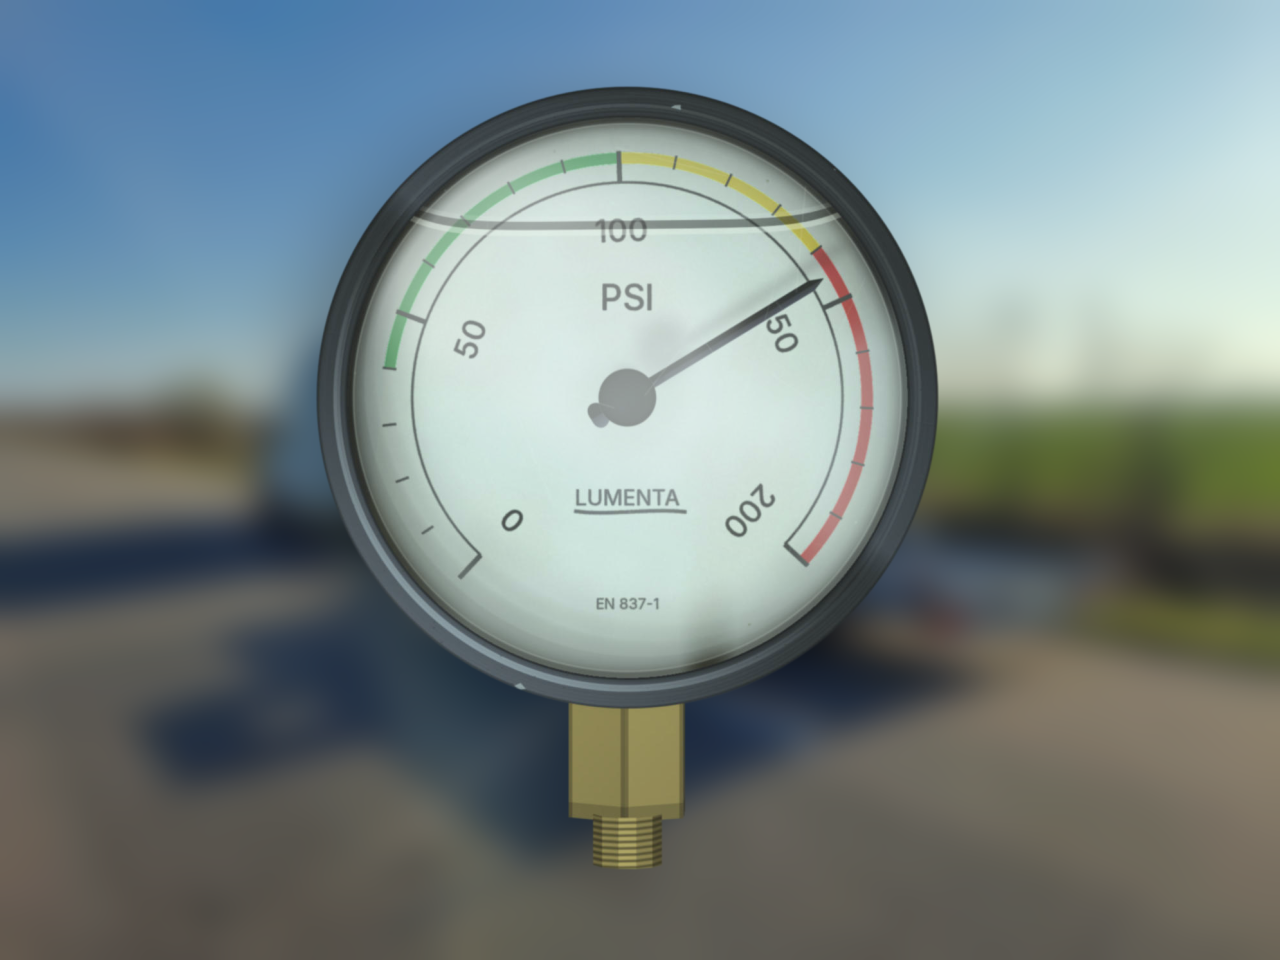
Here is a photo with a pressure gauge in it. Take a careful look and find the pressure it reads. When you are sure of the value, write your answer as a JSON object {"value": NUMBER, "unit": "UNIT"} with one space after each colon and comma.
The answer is {"value": 145, "unit": "psi"}
